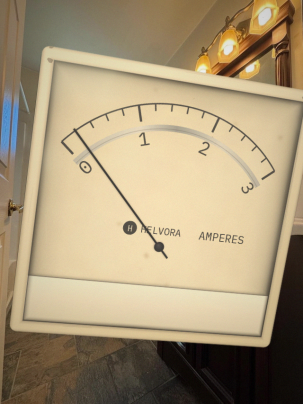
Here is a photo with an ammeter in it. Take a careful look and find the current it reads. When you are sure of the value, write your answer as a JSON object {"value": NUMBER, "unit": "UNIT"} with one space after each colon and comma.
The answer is {"value": 0.2, "unit": "A"}
